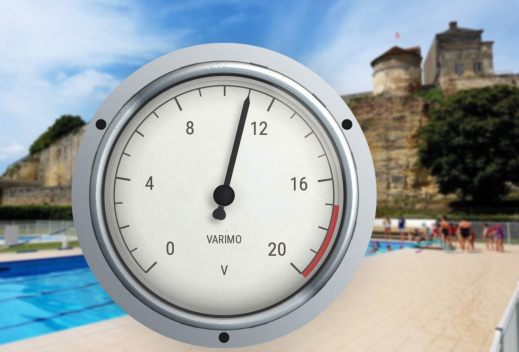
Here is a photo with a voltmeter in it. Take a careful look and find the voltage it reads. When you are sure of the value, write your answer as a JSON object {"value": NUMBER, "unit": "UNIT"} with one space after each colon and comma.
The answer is {"value": 11, "unit": "V"}
